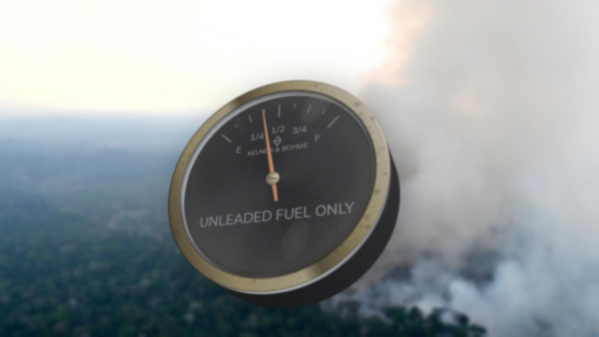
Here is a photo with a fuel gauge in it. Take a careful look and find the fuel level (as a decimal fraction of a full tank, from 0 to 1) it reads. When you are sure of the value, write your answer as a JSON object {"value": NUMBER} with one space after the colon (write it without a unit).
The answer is {"value": 0.375}
